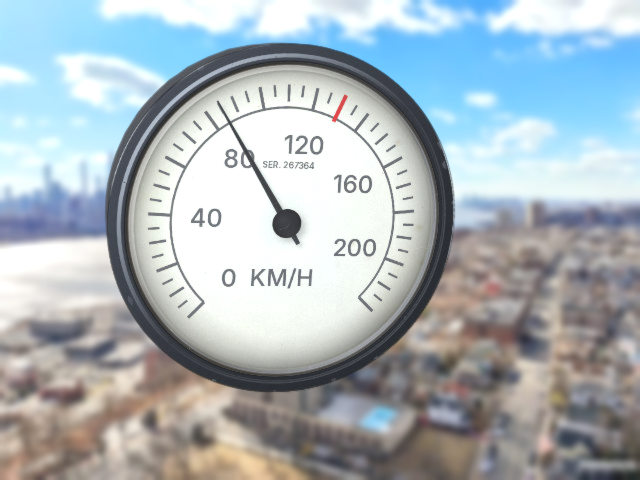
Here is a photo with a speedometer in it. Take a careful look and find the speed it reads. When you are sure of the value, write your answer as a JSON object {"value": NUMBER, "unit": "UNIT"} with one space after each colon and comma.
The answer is {"value": 85, "unit": "km/h"}
